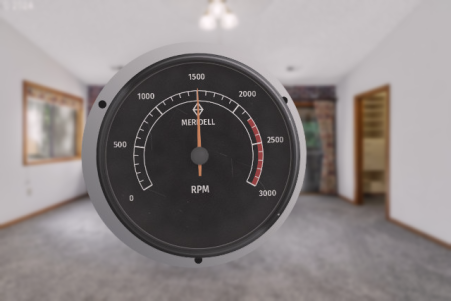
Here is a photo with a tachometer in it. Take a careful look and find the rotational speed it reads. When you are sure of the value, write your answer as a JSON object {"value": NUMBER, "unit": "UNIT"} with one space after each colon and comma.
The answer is {"value": 1500, "unit": "rpm"}
